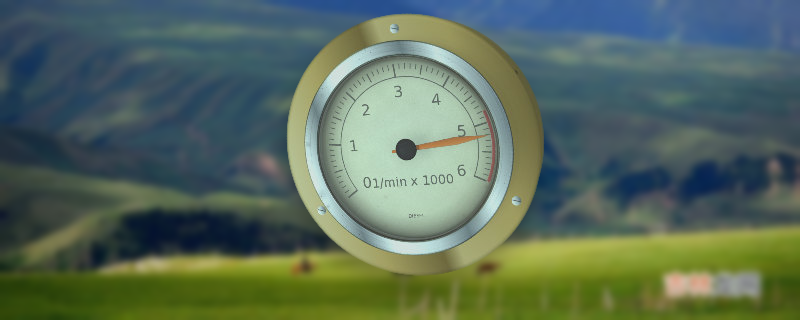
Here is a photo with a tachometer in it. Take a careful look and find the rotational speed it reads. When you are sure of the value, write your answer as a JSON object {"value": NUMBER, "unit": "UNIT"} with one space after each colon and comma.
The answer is {"value": 5200, "unit": "rpm"}
